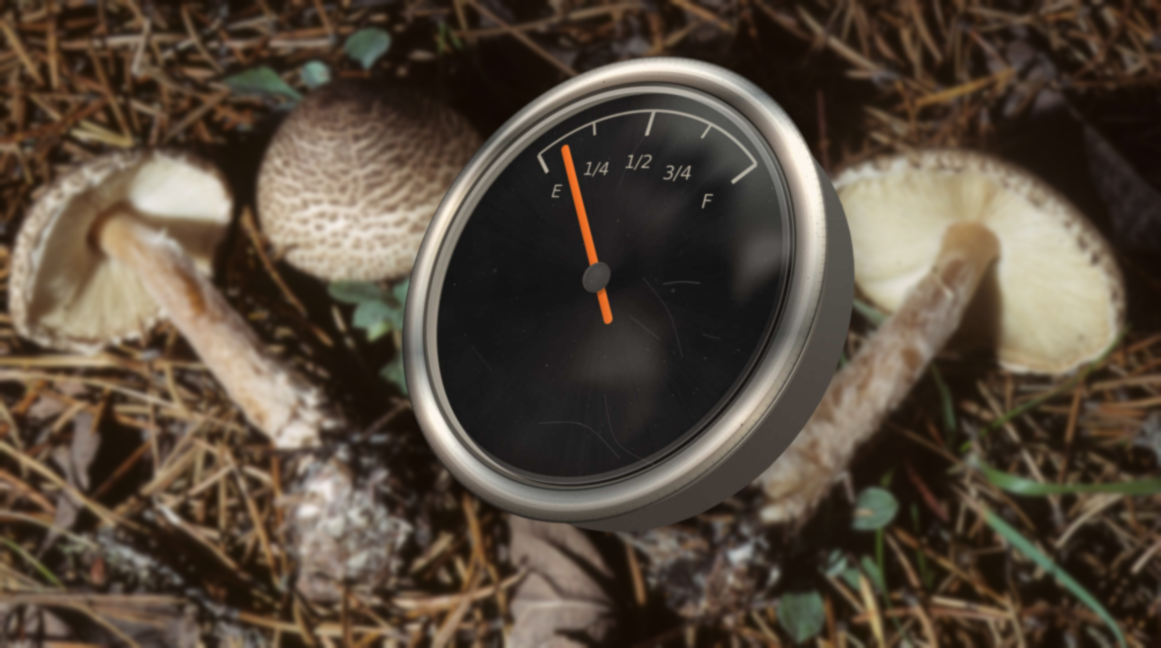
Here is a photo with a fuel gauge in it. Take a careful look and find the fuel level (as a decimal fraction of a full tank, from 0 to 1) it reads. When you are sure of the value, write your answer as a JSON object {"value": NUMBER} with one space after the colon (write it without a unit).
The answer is {"value": 0.125}
